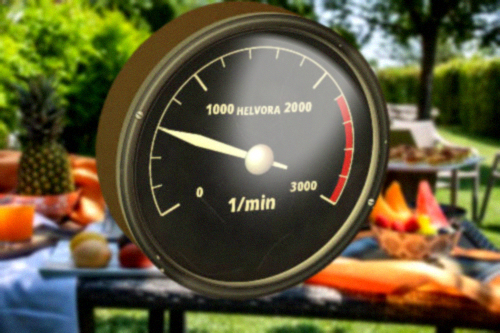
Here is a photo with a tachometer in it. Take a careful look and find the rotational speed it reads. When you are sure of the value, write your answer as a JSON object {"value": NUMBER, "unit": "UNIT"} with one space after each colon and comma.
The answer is {"value": 600, "unit": "rpm"}
